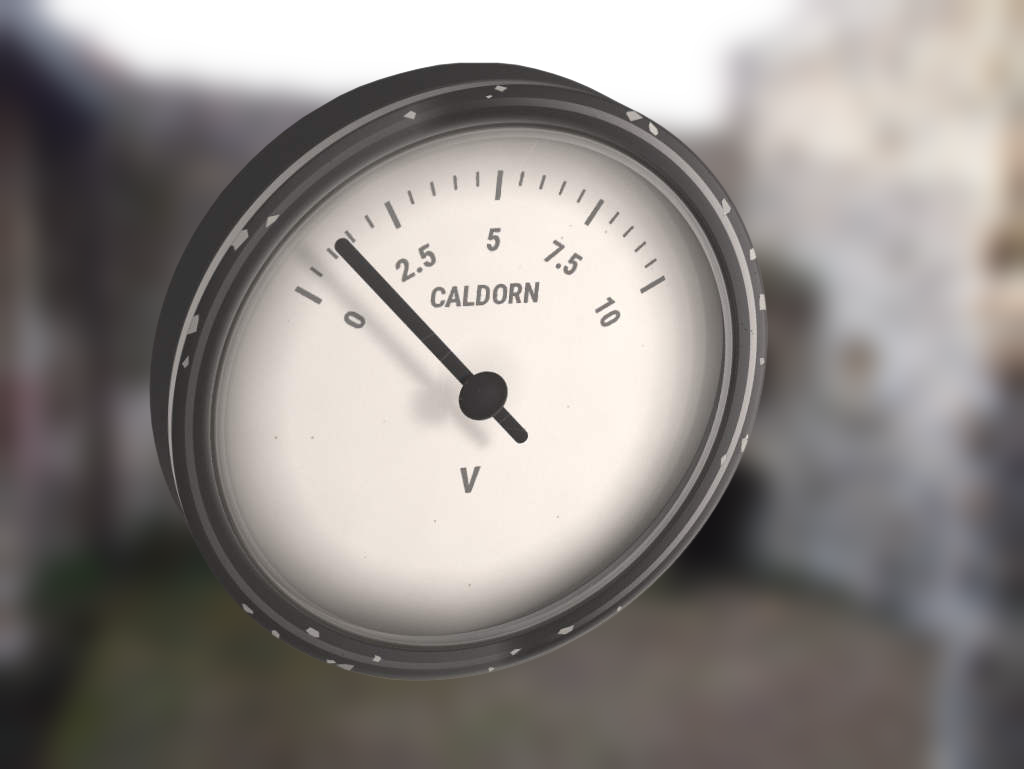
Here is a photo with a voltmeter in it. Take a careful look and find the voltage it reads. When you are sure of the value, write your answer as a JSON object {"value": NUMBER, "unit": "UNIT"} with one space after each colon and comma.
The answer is {"value": 1.25, "unit": "V"}
